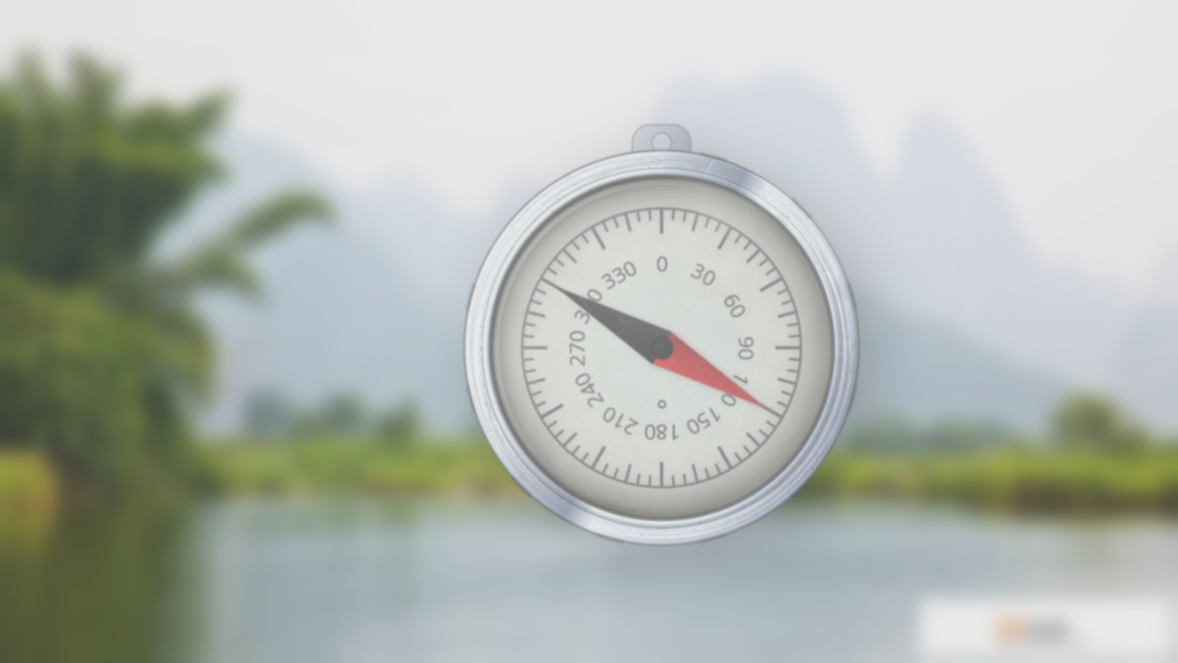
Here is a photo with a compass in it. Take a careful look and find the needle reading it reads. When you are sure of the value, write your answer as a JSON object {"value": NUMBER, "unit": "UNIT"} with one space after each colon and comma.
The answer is {"value": 120, "unit": "°"}
